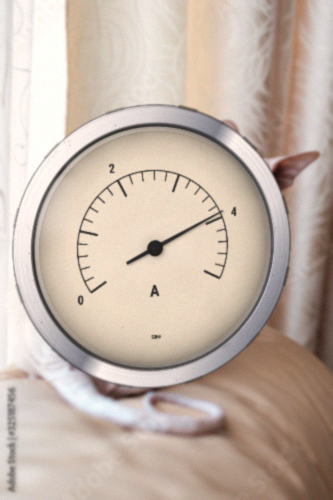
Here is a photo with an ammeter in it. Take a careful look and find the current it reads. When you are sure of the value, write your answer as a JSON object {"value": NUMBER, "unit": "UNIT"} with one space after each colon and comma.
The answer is {"value": 3.9, "unit": "A"}
